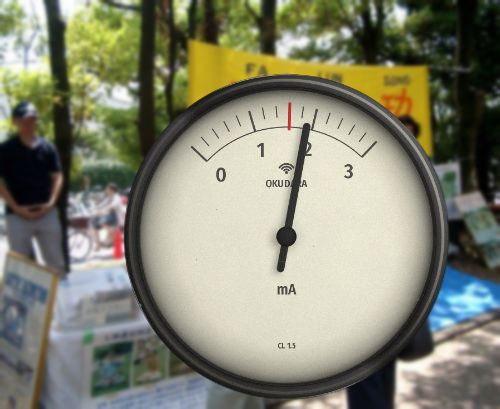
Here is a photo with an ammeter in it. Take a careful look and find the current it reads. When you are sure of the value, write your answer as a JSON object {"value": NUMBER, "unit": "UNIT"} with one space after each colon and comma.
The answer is {"value": 1.9, "unit": "mA"}
